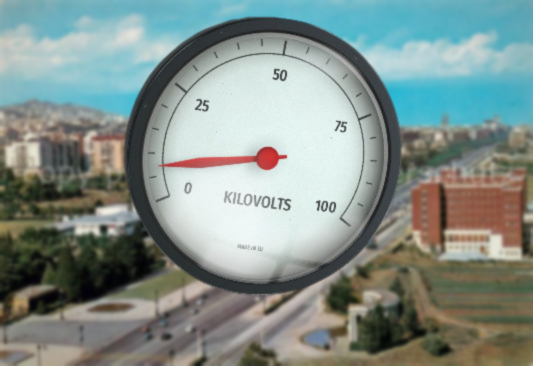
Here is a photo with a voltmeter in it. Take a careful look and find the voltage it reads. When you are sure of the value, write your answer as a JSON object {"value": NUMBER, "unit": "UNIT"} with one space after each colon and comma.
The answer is {"value": 7.5, "unit": "kV"}
